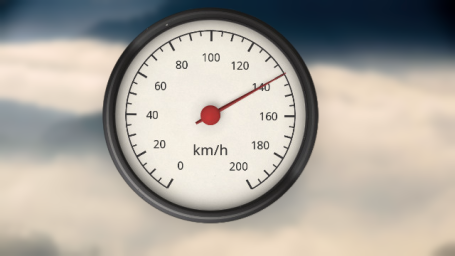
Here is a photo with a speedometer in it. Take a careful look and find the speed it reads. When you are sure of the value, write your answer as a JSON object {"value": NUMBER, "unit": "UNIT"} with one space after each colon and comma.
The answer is {"value": 140, "unit": "km/h"}
